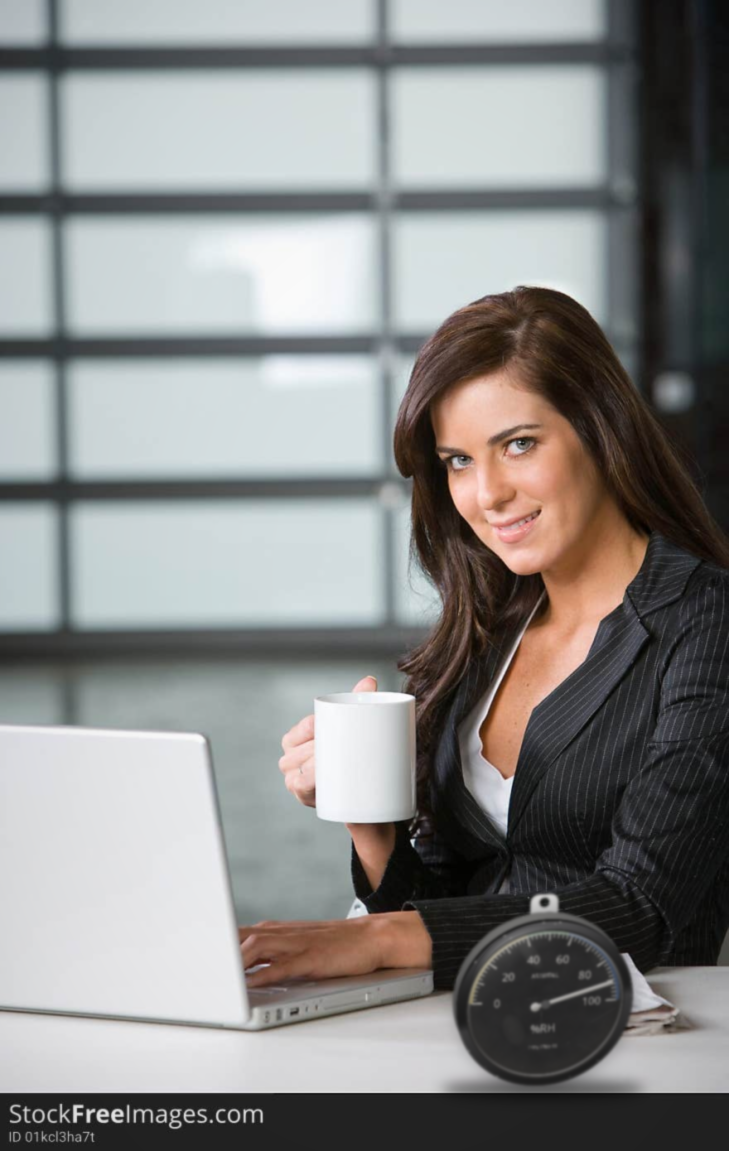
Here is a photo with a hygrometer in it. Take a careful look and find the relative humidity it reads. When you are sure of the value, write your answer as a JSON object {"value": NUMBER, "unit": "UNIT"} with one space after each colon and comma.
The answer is {"value": 90, "unit": "%"}
